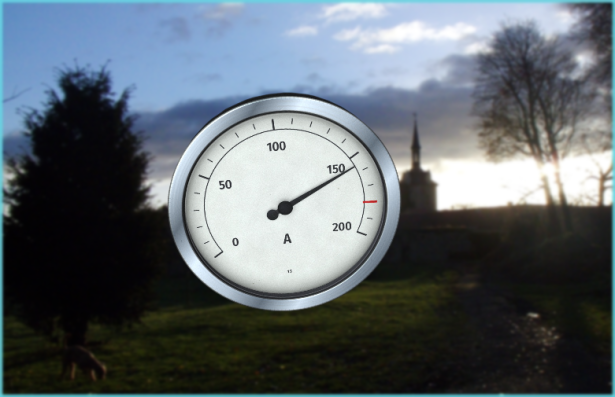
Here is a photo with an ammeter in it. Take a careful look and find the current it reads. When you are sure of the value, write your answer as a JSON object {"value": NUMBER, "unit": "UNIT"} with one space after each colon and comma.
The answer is {"value": 155, "unit": "A"}
